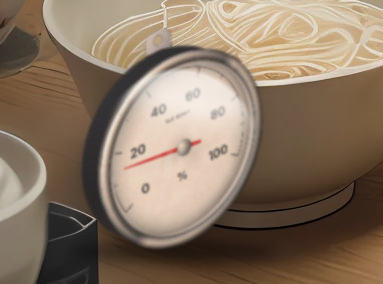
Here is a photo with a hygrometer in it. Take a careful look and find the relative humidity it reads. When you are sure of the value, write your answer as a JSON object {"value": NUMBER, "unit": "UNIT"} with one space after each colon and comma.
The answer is {"value": 15, "unit": "%"}
